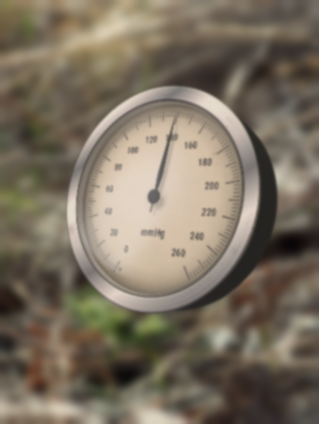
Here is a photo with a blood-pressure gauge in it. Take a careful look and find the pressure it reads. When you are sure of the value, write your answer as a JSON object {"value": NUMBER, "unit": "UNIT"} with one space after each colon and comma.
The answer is {"value": 140, "unit": "mmHg"}
